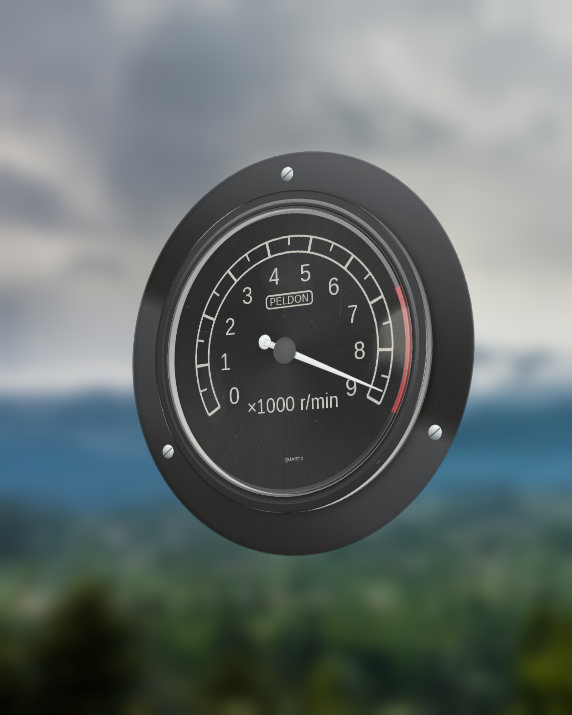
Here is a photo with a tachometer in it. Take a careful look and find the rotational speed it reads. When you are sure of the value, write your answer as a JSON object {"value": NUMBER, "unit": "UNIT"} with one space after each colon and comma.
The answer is {"value": 8750, "unit": "rpm"}
